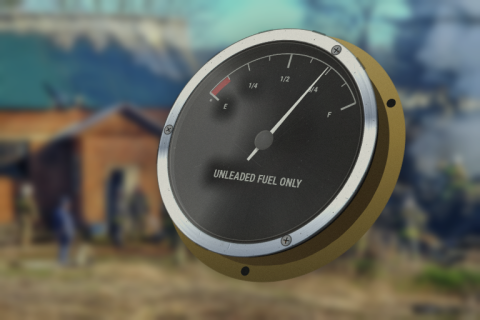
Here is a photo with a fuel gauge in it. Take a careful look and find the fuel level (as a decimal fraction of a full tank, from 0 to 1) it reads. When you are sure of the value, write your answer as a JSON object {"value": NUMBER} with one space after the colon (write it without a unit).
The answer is {"value": 0.75}
